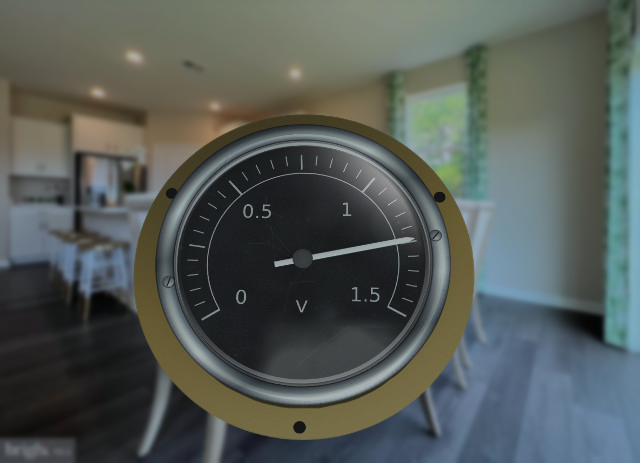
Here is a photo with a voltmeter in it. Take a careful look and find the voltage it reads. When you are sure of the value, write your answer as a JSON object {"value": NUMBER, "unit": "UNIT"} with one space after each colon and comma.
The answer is {"value": 1.25, "unit": "V"}
